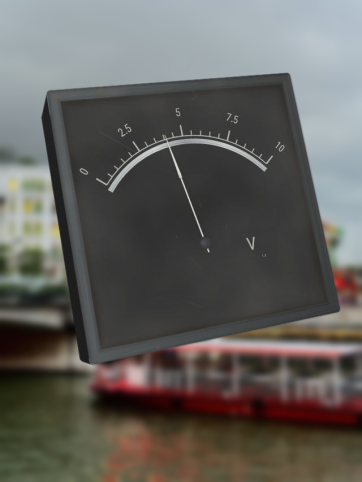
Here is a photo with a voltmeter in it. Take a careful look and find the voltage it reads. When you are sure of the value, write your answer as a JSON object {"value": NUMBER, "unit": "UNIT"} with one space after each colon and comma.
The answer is {"value": 4, "unit": "V"}
